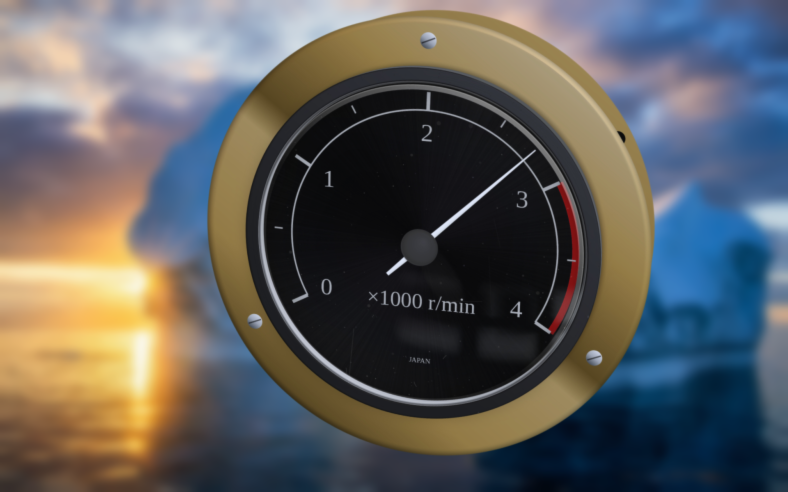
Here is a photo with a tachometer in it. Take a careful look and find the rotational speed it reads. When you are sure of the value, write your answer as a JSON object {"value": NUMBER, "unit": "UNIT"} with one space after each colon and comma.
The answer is {"value": 2750, "unit": "rpm"}
